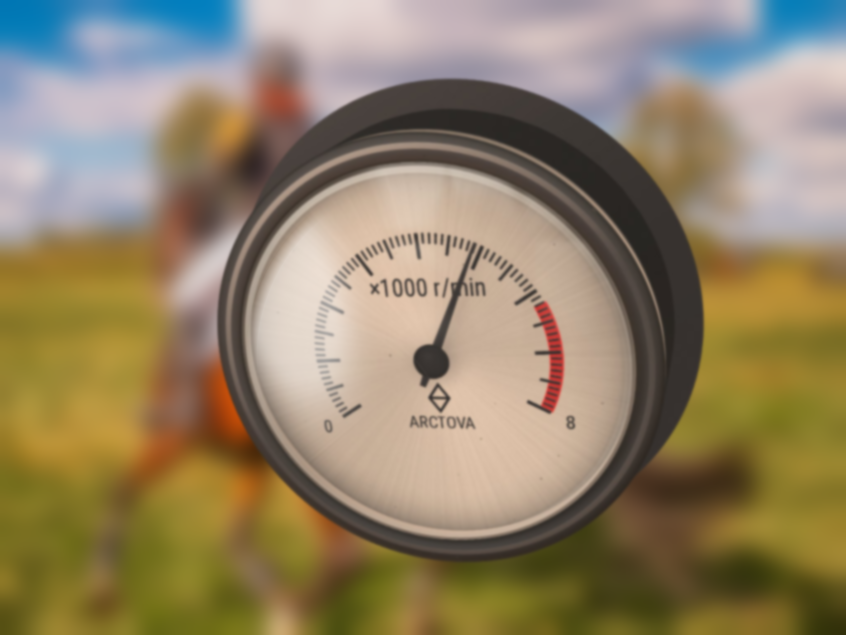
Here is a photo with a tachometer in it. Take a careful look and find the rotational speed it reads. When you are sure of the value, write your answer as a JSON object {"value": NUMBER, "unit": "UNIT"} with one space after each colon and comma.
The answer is {"value": 4900, "unit": "rpm"}
